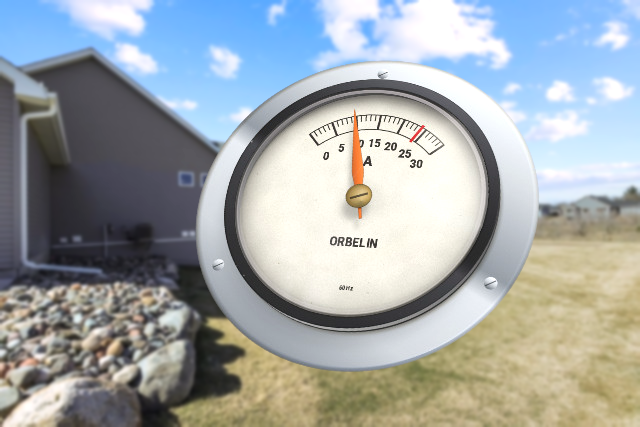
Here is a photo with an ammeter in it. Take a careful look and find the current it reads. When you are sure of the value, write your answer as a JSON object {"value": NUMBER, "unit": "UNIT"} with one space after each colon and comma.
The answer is {"value": 10, "unit": "A"}
